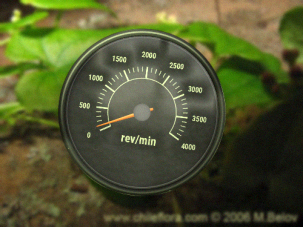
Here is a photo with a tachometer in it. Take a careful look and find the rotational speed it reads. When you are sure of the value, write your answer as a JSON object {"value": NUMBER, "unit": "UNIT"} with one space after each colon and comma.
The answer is {"value": 100, "unit": "rpm"}
